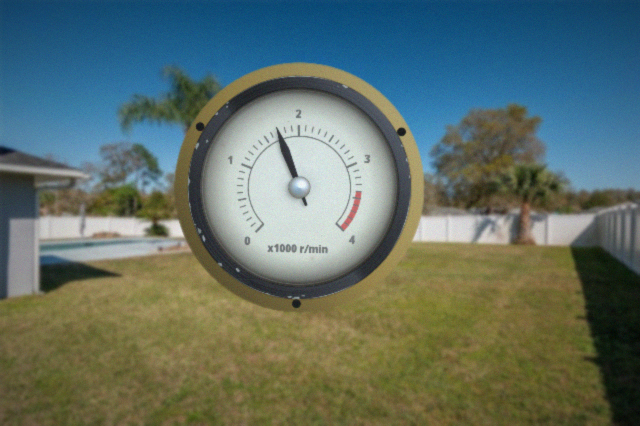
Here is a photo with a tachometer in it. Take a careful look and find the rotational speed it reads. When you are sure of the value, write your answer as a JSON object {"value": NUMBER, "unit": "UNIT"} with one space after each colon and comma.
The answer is {"value": 1700, "unit": "rpm"}
